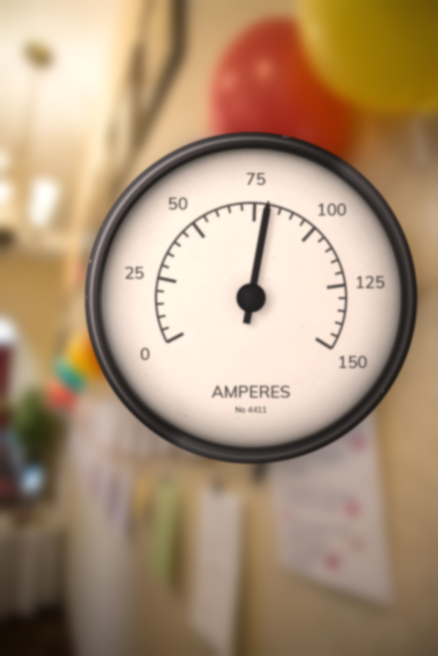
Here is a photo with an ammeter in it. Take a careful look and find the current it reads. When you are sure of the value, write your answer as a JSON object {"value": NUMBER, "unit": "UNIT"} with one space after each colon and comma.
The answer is {"value": 80, "unit": "A"}
